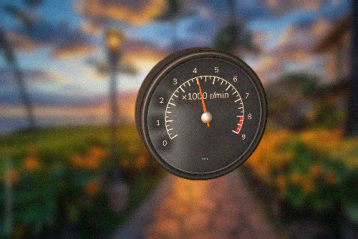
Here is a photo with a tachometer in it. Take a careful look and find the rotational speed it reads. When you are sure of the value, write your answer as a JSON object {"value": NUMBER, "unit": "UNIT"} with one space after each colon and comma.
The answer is {"value": 4000, "unit": "rpm"}
